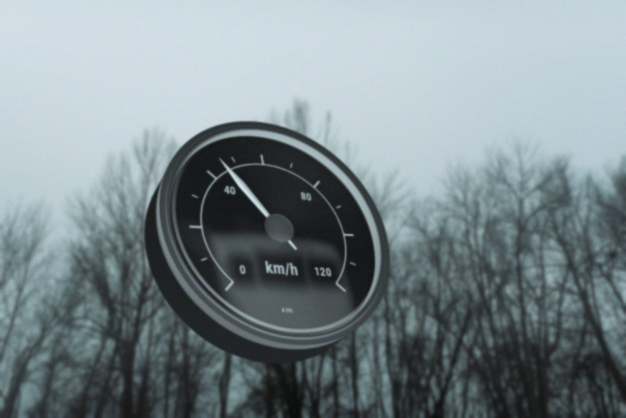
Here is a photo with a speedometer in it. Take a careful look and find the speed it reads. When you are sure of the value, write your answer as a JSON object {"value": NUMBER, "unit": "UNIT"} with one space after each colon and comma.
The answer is {"value": 45, "unit": "km/h"}
